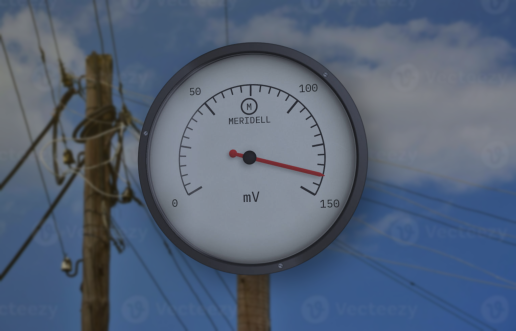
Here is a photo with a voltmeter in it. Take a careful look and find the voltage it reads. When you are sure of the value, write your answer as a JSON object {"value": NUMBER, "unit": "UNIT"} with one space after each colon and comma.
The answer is {"value": 140, "unit": "mV"}
